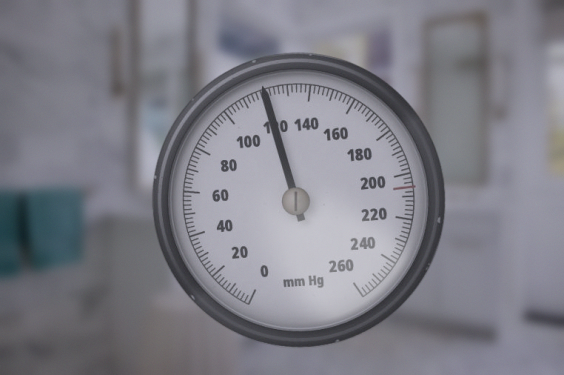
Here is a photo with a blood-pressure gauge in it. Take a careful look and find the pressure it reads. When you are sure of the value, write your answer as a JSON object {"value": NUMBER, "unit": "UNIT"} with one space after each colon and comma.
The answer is {"value": 120, "unit": "mmHg"}
